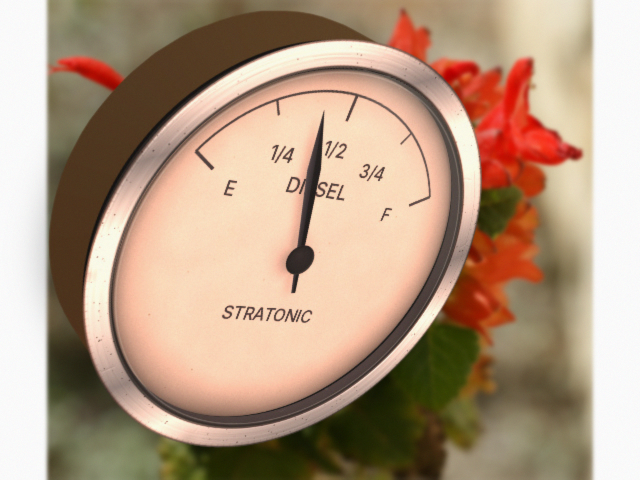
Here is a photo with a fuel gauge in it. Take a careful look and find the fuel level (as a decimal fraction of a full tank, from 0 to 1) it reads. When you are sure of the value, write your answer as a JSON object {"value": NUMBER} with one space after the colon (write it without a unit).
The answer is {"value": 0.375}
